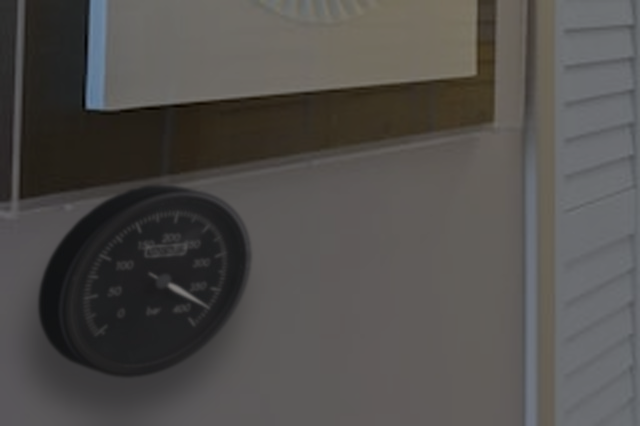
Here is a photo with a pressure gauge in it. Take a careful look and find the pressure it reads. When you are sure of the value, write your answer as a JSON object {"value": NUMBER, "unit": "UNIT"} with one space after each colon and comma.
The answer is {"value": 375, "unit": "bar"}
